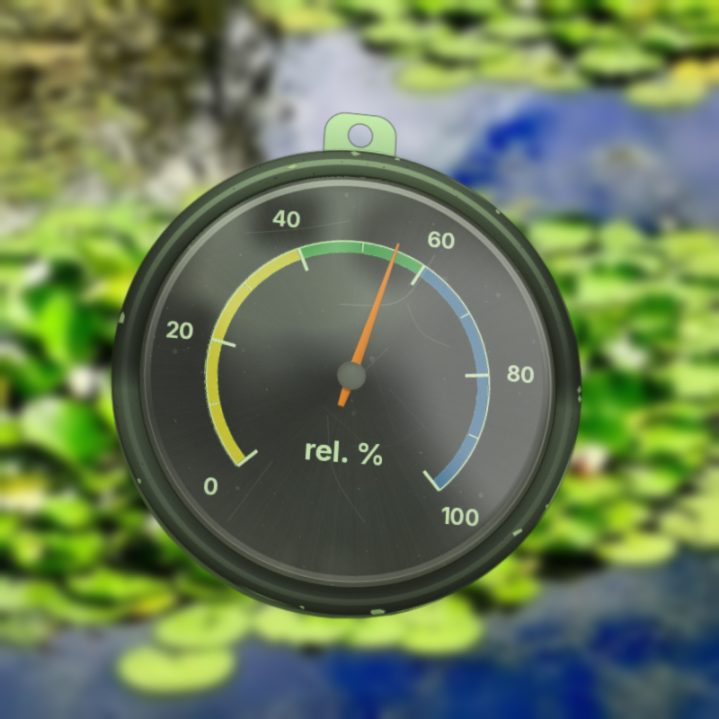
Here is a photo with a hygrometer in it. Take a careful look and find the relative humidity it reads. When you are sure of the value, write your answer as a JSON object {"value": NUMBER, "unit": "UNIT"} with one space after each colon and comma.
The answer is {"value": 55, "unit": "%"}
